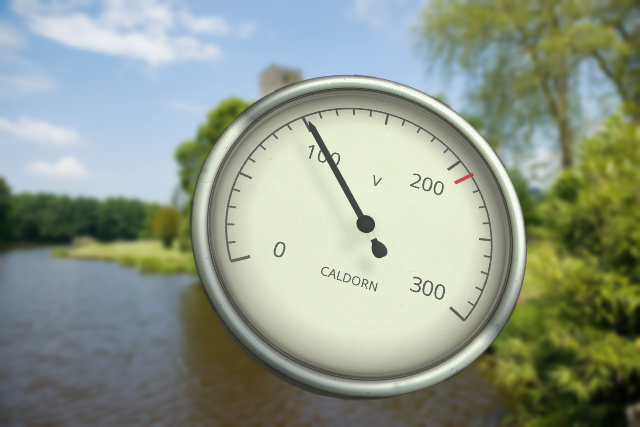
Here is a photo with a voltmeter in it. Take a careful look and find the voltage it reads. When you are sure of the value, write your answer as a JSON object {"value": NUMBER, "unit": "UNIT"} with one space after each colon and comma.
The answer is {"value": 100, "unit": "V"}
